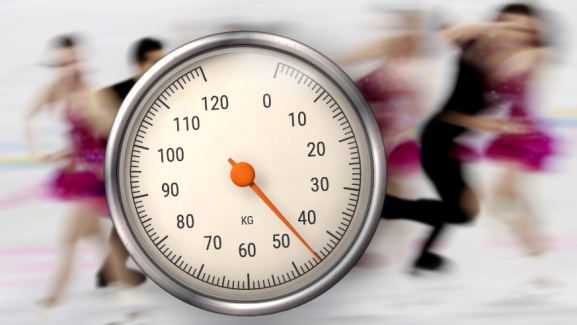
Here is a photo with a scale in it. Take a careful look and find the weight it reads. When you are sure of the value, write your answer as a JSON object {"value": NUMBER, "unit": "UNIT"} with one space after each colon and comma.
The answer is {"value": 45, "unit": "kg"}
